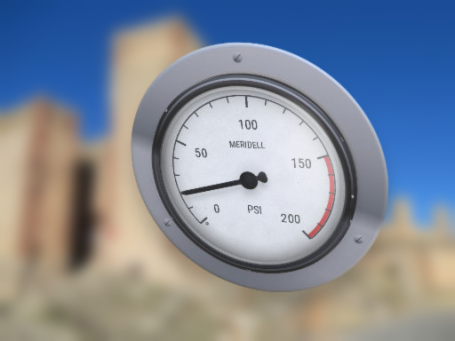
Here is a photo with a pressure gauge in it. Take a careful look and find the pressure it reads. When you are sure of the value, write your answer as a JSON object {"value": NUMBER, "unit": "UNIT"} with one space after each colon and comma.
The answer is {"value": 20, "unit": "psi"}
